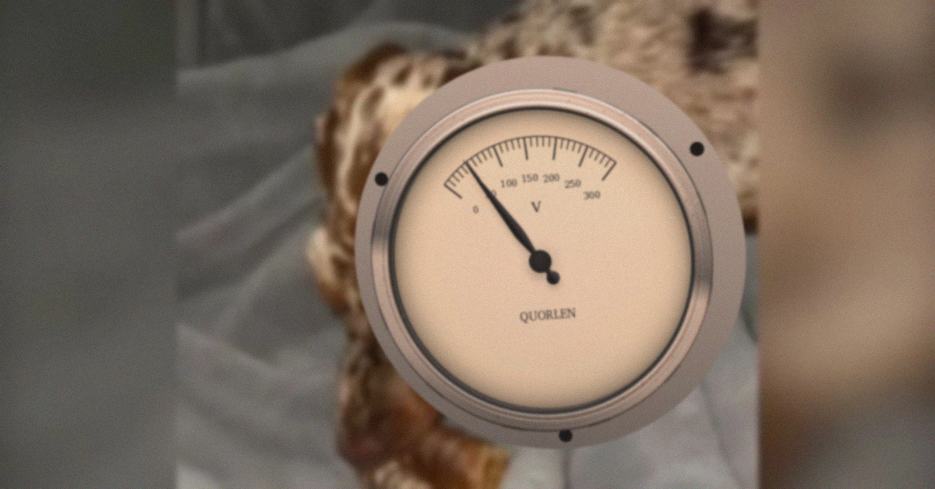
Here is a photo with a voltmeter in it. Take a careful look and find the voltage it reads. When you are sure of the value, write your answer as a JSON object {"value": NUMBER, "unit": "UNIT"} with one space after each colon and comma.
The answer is {"value": 50, "unit": "V"}
